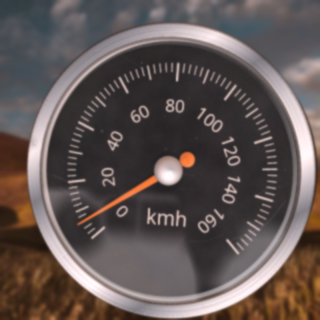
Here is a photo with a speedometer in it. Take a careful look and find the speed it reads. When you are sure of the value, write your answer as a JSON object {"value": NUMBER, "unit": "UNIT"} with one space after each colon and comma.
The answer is {"value": 6, "unit": "km/h"}
